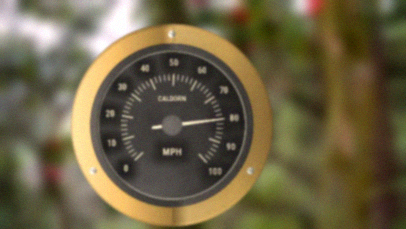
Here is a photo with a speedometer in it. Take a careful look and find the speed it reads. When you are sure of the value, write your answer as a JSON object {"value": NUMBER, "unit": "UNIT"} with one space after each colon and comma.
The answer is {"value": 80, "unit": "mph"}
